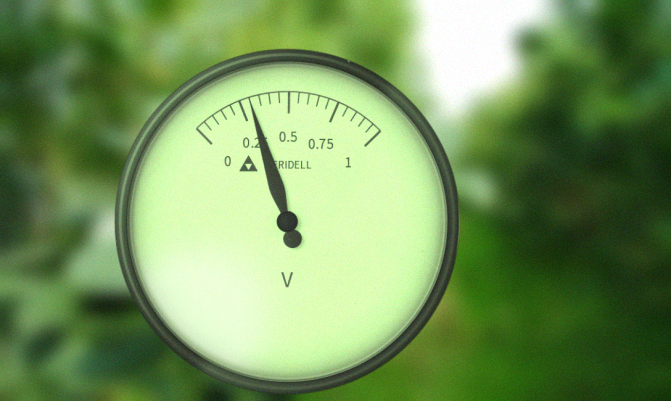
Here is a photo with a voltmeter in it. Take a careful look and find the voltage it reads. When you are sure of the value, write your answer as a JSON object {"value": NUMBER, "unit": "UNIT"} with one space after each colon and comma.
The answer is {"value": 0.3, "unit": "V"}
